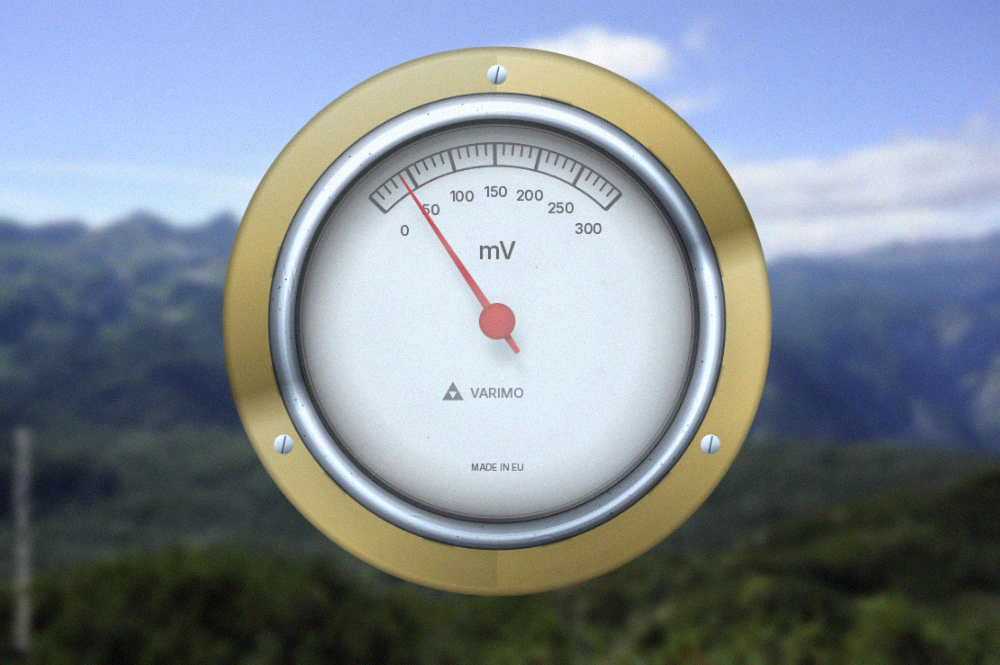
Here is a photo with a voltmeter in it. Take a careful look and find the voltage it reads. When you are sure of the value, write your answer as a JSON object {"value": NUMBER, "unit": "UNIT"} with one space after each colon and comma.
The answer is {"value": 40, "unit": "mV"}
